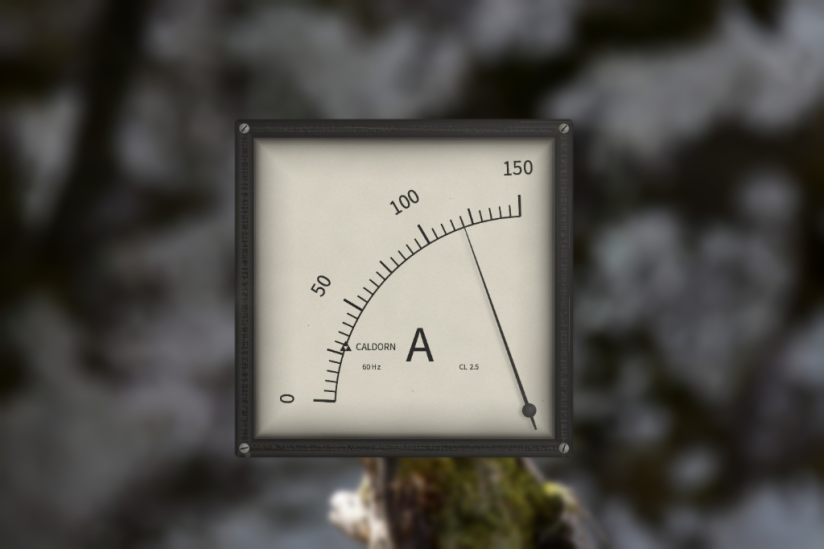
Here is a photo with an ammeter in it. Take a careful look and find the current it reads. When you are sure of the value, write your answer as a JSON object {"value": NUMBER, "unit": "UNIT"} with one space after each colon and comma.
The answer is {"value": 120, "unit": "A"}
